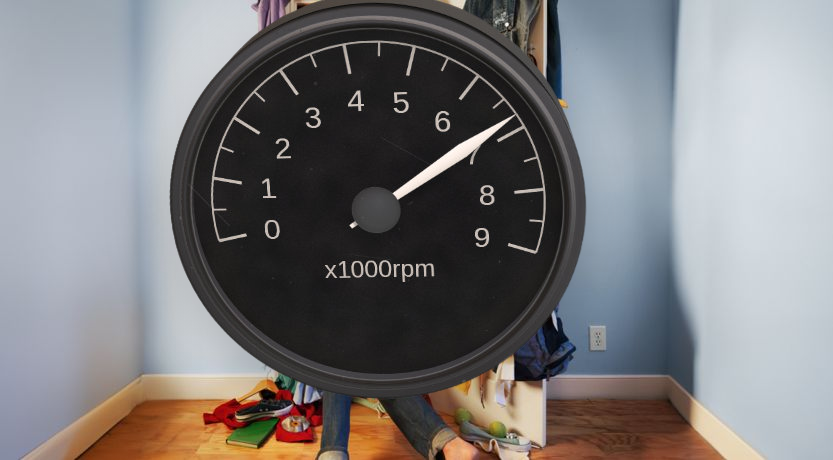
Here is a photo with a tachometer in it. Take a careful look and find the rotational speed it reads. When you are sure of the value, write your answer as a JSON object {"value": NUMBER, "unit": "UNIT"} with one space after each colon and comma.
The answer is {"value": 6750, "unit": "rpm"}
